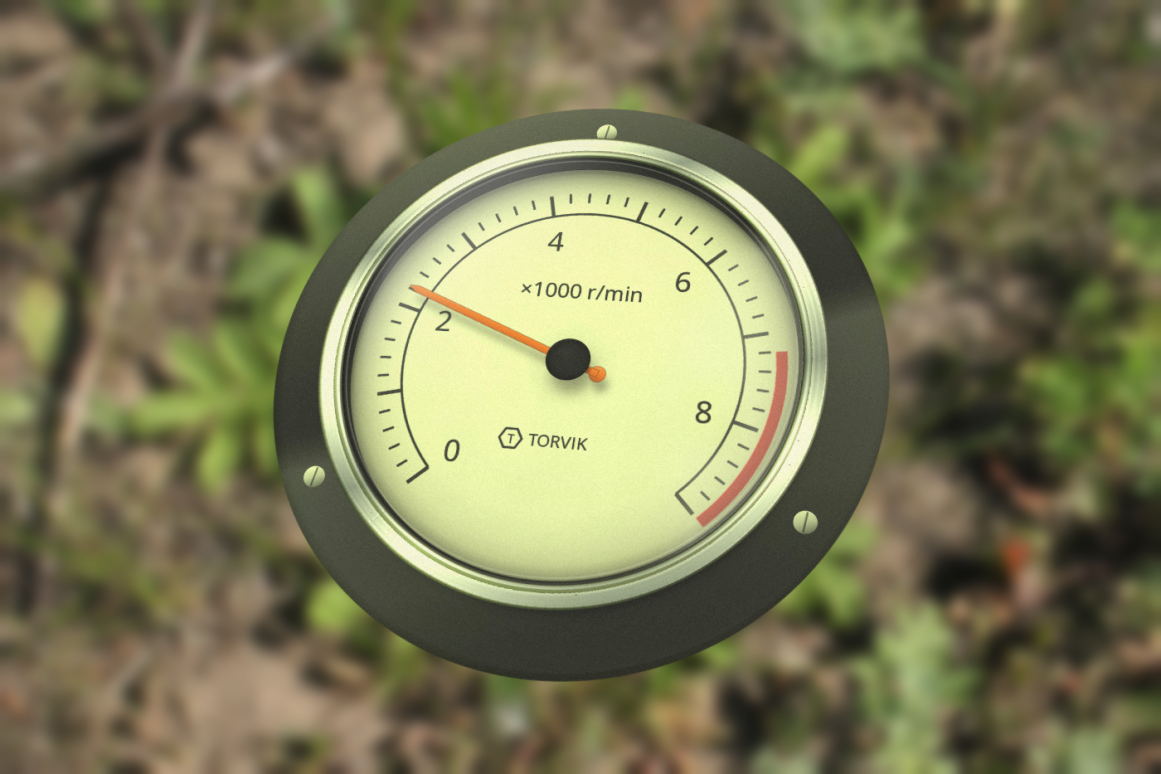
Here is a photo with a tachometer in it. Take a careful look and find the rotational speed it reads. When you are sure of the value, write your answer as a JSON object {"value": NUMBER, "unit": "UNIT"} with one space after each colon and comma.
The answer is {"value": 2200, "unit": "rpm"}
